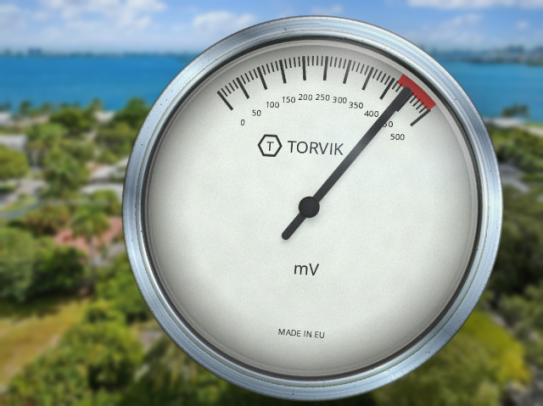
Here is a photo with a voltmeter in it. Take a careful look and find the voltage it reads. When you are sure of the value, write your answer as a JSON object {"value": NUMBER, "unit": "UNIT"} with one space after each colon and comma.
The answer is {"value": 440, "unit": "mV"}
